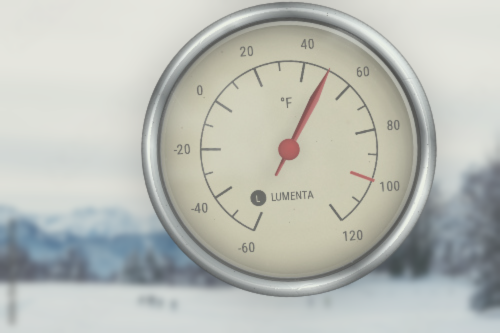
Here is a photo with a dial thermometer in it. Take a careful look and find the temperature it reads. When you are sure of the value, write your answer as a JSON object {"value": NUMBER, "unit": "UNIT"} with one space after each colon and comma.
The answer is {"value": 50, "unit": "°F"}
